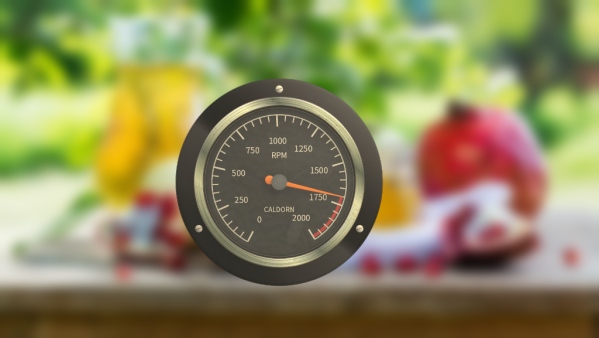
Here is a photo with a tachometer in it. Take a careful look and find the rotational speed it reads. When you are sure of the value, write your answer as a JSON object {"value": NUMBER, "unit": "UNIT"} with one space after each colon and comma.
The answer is {"value": 1700, "unit": "rpm"}
